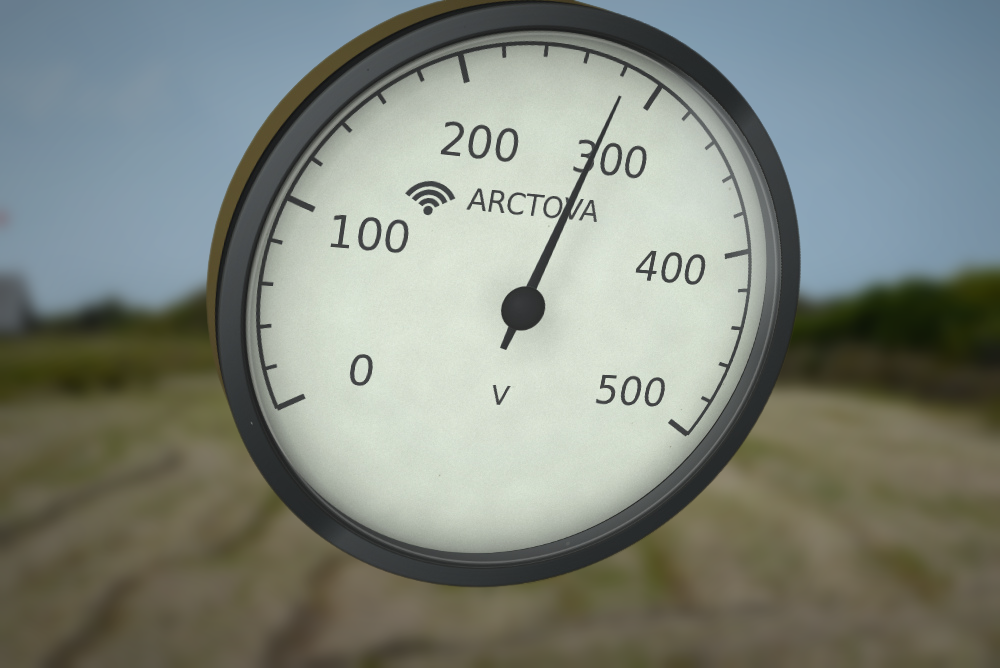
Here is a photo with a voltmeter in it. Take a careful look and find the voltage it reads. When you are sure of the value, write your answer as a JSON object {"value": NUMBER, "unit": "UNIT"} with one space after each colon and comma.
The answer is {"value": 280, "unit": "V"}
